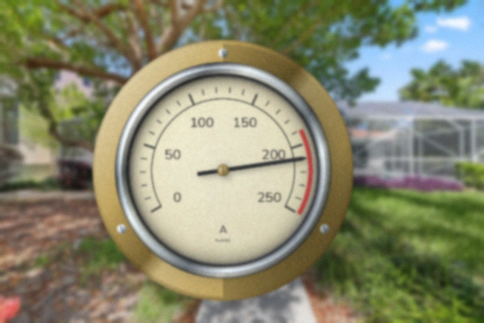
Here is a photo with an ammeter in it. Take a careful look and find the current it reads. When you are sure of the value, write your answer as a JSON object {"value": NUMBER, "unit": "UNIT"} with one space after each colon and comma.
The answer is {"value": 210, "unit": "A"}
